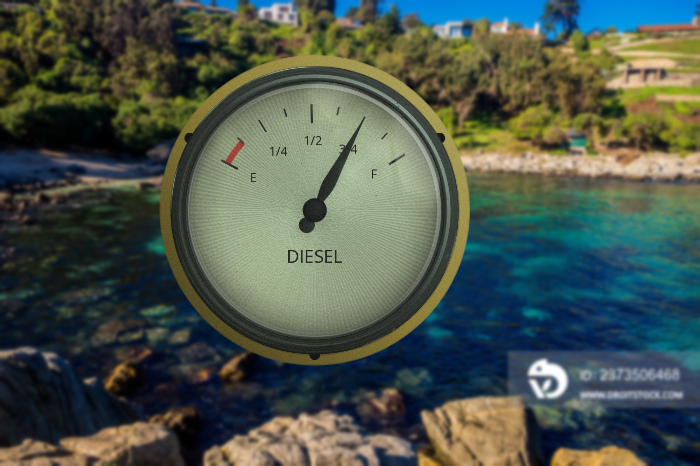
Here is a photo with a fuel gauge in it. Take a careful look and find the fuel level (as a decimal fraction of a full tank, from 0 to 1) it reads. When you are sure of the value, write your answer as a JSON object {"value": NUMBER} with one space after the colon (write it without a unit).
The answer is {"value": 0.75}
